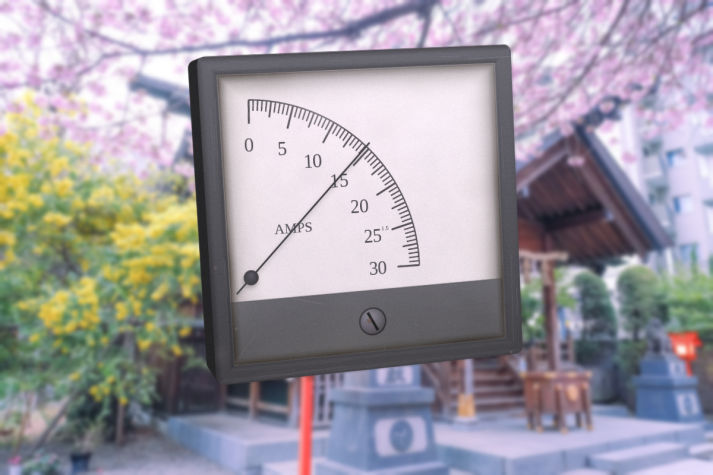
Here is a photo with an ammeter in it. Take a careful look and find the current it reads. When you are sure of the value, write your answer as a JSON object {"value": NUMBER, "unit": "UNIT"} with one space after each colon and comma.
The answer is {"value": 14.5, "unit": "A"}
